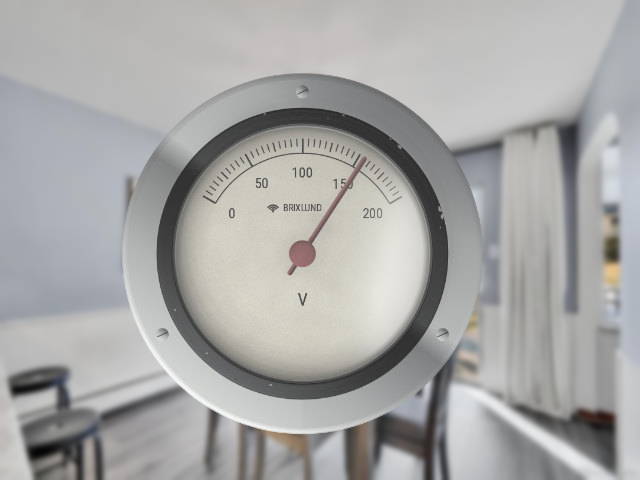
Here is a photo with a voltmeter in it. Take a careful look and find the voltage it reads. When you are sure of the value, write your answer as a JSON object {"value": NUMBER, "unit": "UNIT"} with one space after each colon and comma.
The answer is {"value": 155, "unit": "V"}
